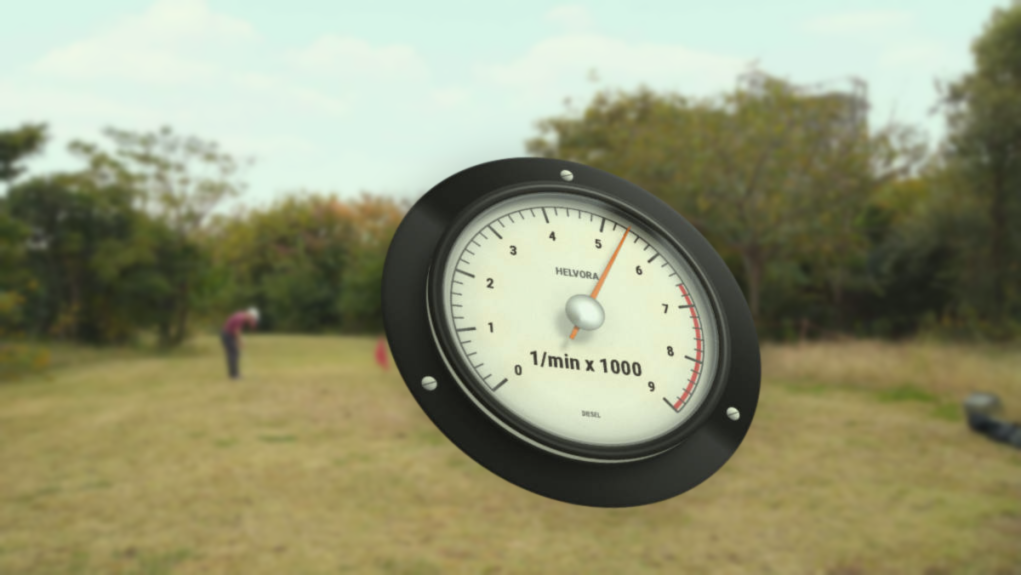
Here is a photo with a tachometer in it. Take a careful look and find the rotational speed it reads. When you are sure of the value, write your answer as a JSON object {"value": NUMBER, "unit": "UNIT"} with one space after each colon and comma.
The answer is {"value": 5400, "unit": "rpm"}
